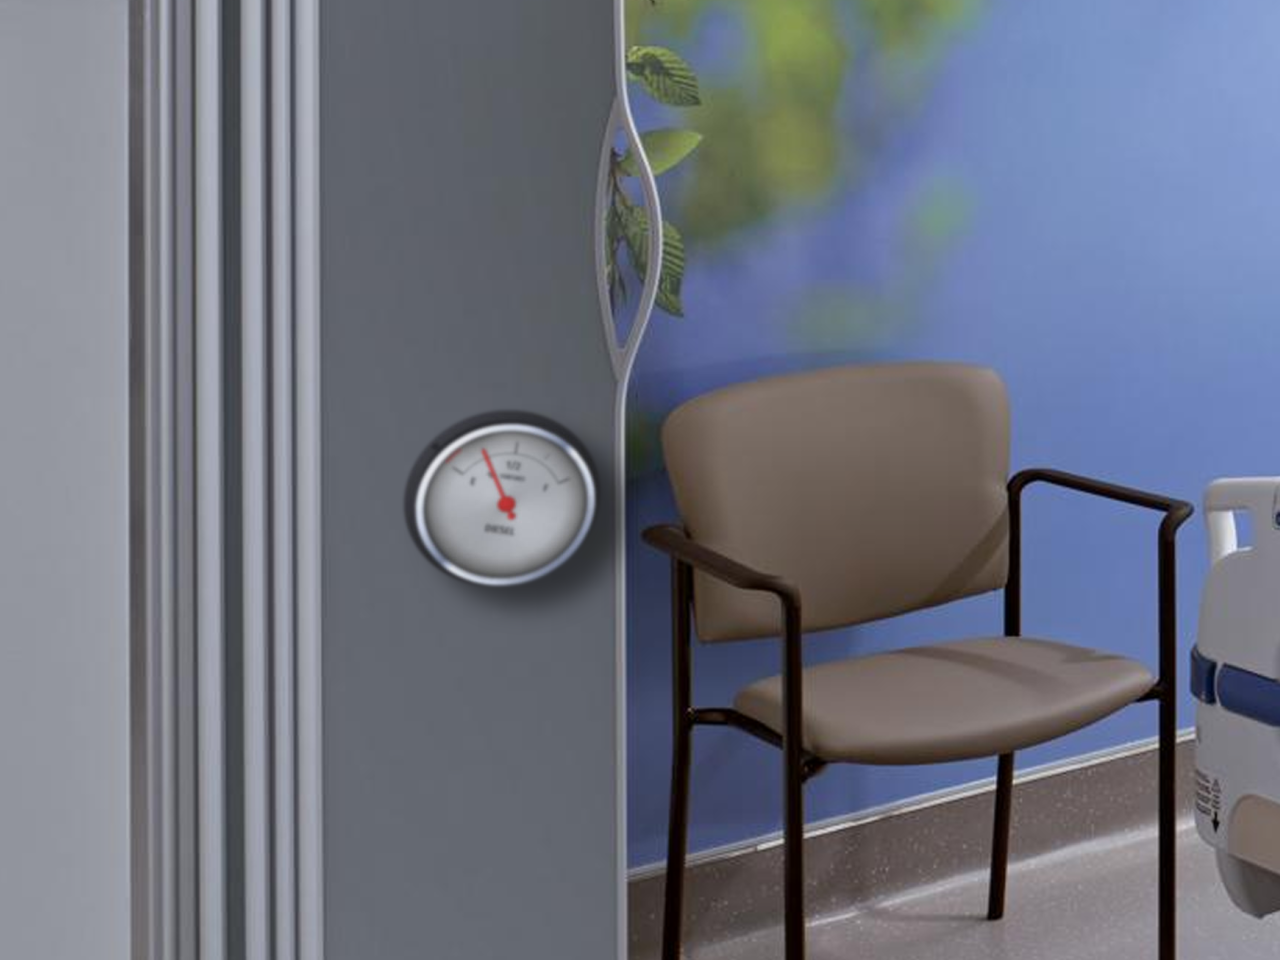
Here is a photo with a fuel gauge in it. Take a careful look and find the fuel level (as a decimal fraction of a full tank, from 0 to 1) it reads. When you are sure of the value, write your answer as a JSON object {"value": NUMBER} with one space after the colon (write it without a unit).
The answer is {"value": 0.25}
